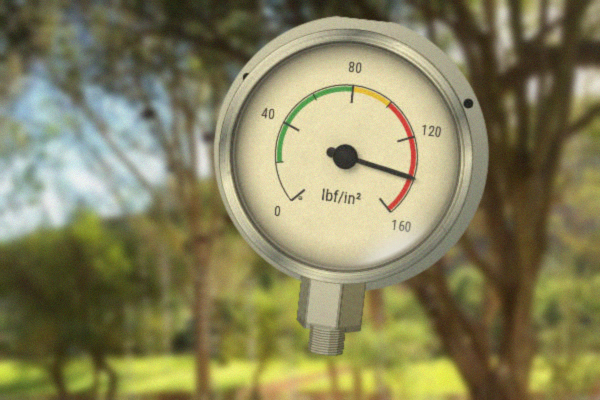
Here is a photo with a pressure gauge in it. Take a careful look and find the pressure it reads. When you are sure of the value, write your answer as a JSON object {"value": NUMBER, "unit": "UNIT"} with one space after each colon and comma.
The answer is {"value": 140, "unit": "psi"}
